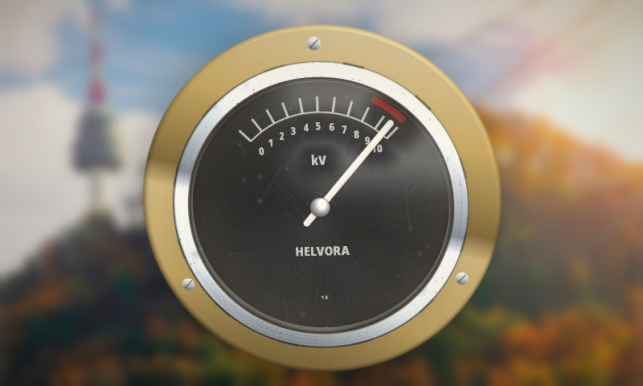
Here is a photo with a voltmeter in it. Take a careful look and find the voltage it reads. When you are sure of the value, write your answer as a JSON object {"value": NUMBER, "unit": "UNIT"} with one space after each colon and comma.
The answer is {"value": 9.5, "unit": "kV"}
